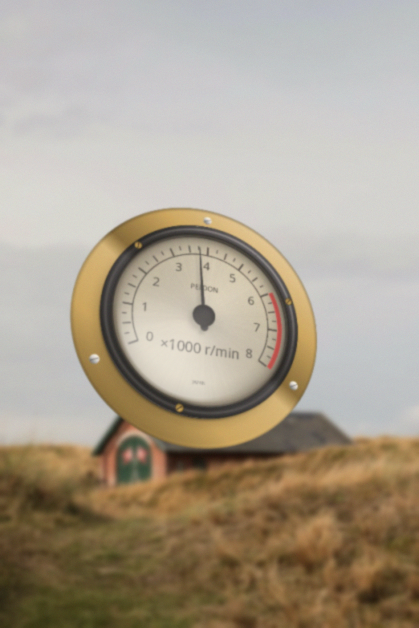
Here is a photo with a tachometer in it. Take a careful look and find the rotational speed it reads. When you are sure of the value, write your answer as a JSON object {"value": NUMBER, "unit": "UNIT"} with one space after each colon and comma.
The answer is {"value": 3750, "unit": "rpm"}
